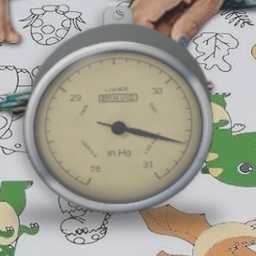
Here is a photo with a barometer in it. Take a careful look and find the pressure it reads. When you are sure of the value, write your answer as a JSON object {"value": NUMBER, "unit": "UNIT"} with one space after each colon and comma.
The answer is {"value": 30.6, "unit": "inHg"}
